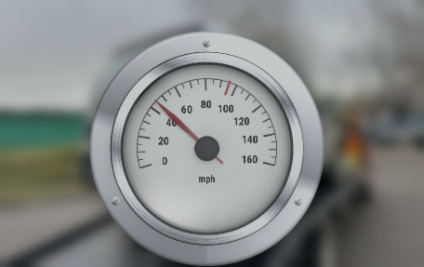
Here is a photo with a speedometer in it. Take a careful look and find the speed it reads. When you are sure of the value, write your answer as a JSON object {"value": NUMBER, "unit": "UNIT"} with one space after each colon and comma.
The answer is {"value": 45, "unit": "mph"}
